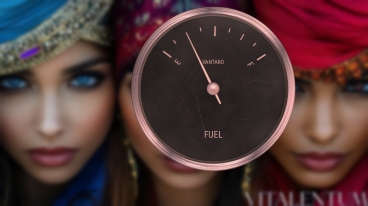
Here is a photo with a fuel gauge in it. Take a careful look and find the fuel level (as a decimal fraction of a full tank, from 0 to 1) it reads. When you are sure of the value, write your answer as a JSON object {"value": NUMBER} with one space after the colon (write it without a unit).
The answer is {"value": 0.25}
